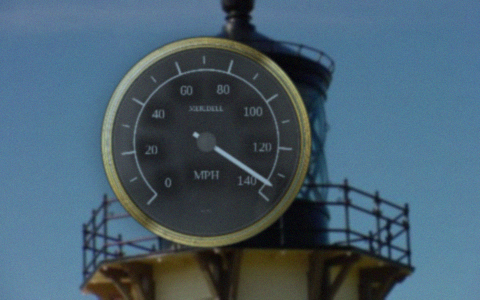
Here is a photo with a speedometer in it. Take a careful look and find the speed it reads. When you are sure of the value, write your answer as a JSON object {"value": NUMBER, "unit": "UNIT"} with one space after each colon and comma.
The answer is {"value": 135, "unit": "mph"}
